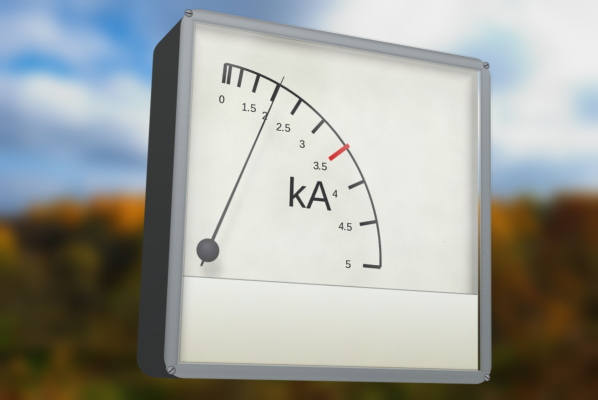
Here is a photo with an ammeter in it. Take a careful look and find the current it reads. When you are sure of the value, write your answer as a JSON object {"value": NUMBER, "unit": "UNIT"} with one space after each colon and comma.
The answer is {"value": 2, "unit": "kA"}
